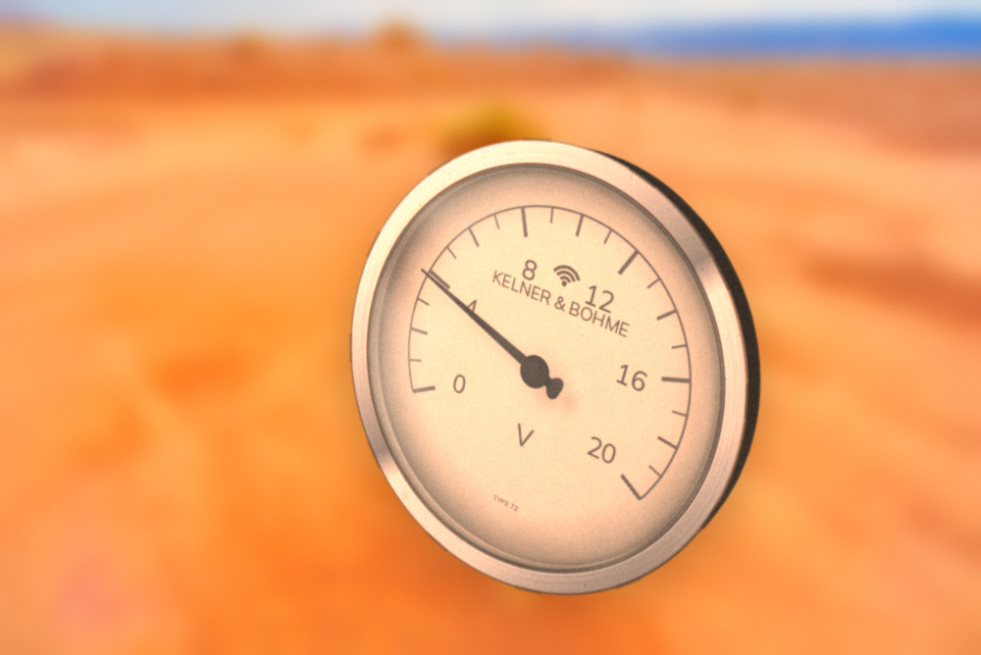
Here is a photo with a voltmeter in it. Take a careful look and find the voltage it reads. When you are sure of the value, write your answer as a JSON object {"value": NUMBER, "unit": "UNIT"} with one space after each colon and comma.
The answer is {"value": 4, "unit": "V"}
